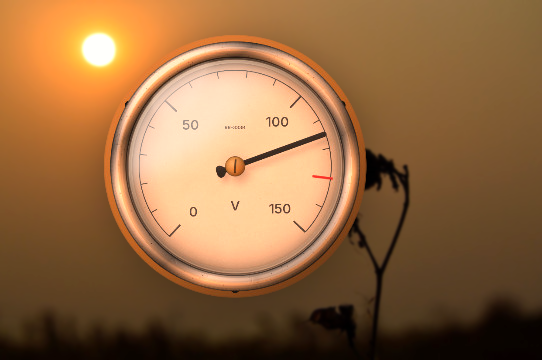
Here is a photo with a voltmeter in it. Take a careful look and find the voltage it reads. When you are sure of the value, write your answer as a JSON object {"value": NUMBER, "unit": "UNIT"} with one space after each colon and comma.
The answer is {"value": 115, "unit": "V"}
